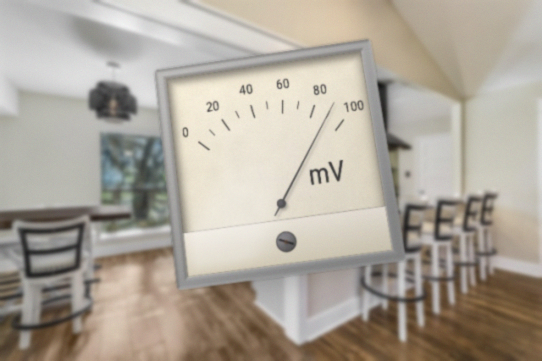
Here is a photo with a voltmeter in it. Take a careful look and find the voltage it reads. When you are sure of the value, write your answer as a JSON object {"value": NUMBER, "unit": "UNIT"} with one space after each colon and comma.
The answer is {"value": 90, "unit": "mV"}
